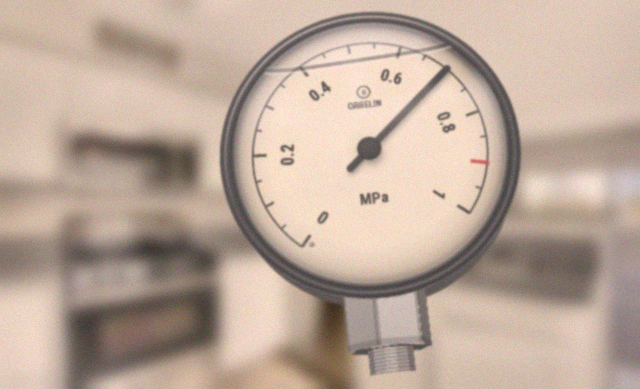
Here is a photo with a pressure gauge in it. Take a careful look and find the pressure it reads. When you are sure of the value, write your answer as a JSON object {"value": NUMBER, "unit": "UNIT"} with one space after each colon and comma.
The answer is {"value": 0.7, "unit": "MPa"}
